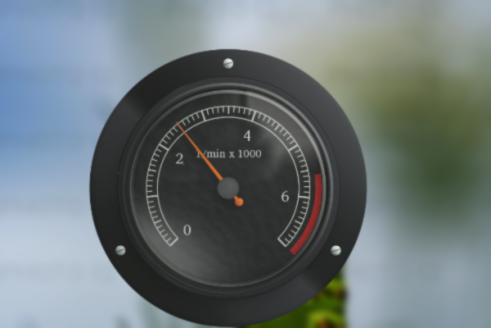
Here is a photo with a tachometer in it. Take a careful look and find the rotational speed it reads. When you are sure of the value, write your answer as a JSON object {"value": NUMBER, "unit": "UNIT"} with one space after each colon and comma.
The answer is {"value": 2500, "unit": "rpm"}
